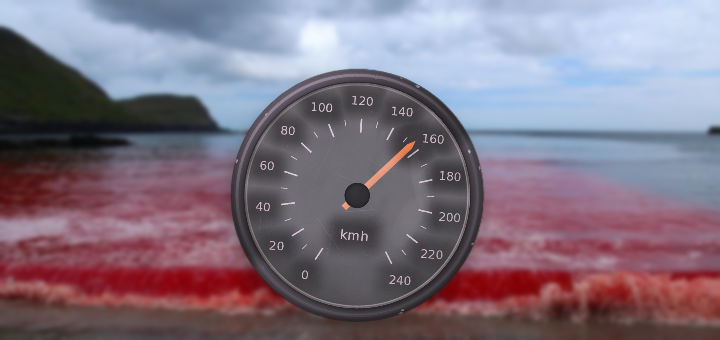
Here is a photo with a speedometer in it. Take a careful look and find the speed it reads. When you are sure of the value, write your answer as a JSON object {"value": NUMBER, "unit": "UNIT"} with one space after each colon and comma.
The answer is {"value": 155, "unit": "km/h"}
